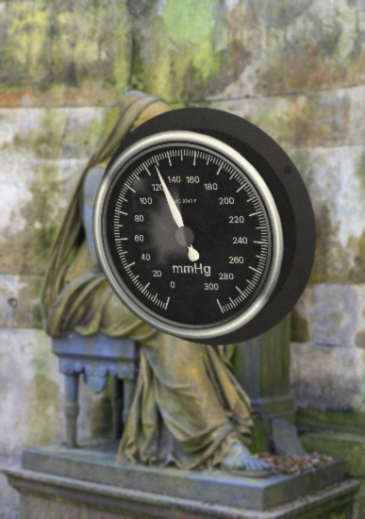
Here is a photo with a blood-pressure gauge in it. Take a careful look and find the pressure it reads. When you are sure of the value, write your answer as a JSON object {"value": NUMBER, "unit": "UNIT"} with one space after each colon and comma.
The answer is {"value": 130, "unit": "mmHg"}
